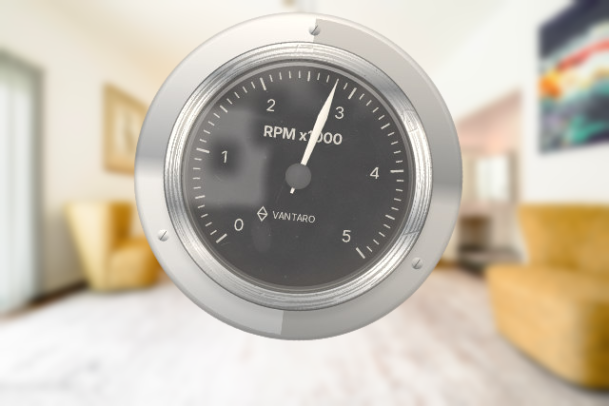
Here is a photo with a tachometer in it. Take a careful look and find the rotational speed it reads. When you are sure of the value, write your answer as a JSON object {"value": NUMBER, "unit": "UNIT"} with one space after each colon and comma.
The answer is {"value": 2800, "unit": "rpm"}
